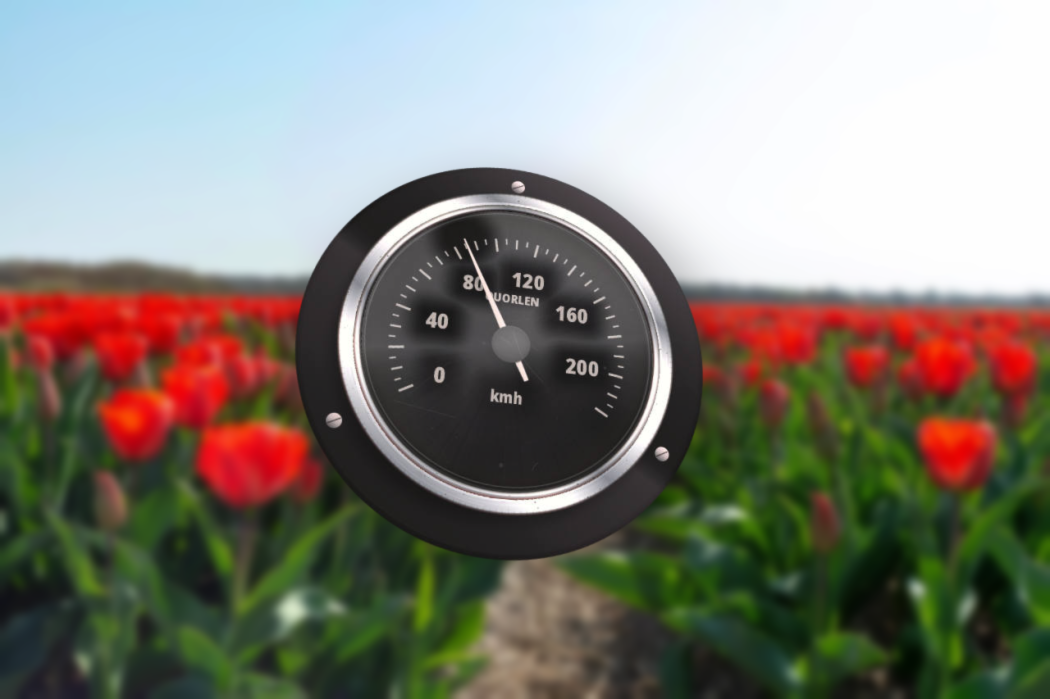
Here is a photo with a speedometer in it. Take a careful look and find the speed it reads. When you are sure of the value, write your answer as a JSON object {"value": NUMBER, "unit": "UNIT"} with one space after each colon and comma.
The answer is {"value": 85, "unit": "km/h"}
